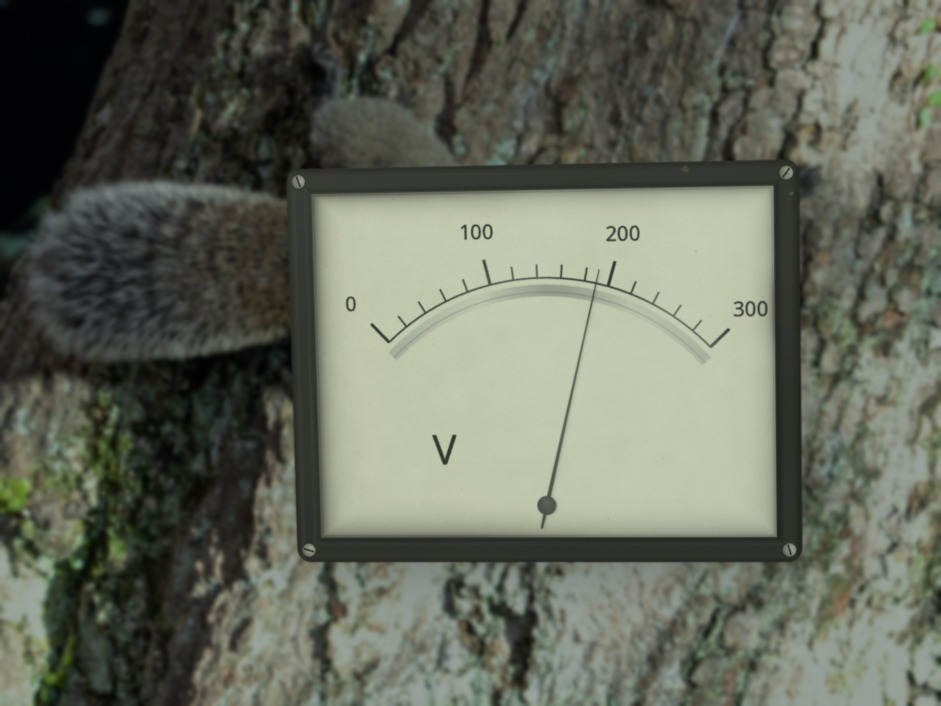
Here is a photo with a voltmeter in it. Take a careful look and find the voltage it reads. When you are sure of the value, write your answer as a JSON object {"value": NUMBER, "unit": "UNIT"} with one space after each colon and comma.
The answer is {"value": 190, "unit": "V"}
